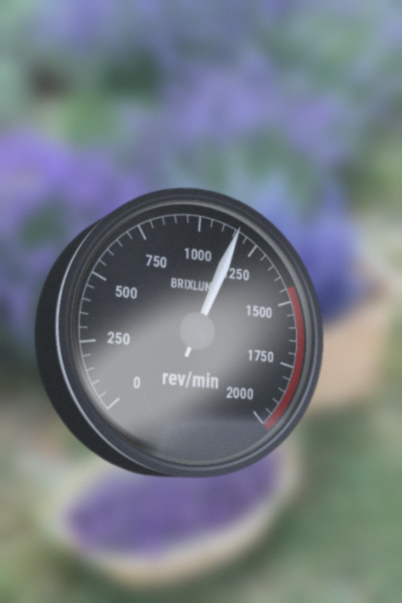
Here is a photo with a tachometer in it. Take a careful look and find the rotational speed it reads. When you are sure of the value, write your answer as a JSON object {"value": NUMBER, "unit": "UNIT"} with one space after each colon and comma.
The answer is {"value": 1150, "unit": "rpm"}
